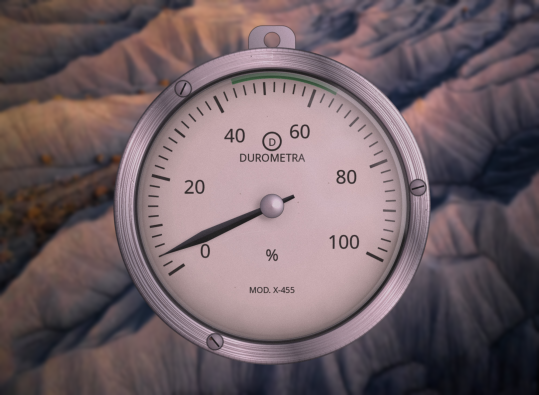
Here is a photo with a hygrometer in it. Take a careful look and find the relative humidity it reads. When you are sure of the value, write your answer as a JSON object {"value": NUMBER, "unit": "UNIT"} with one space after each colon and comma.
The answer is {"value": 4, "unit": "%"}
